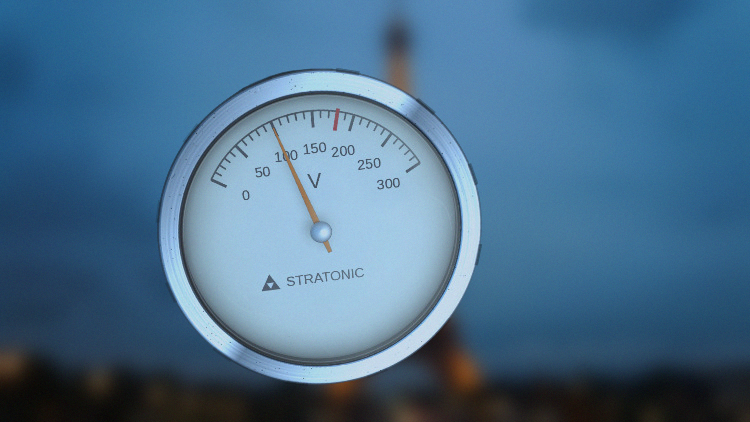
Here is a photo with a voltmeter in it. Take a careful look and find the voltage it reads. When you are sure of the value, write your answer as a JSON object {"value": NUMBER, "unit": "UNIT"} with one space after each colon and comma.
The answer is {"value": 100, "unit": "V"}
